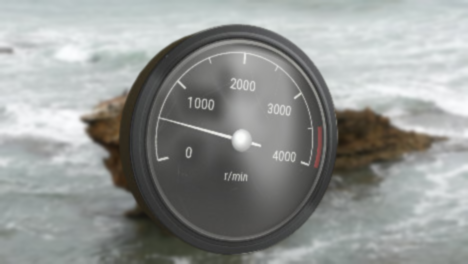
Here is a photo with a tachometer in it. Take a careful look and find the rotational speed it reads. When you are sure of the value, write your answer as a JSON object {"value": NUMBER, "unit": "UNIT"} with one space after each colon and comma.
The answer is {"value": 500, "unit": "rpm"}
